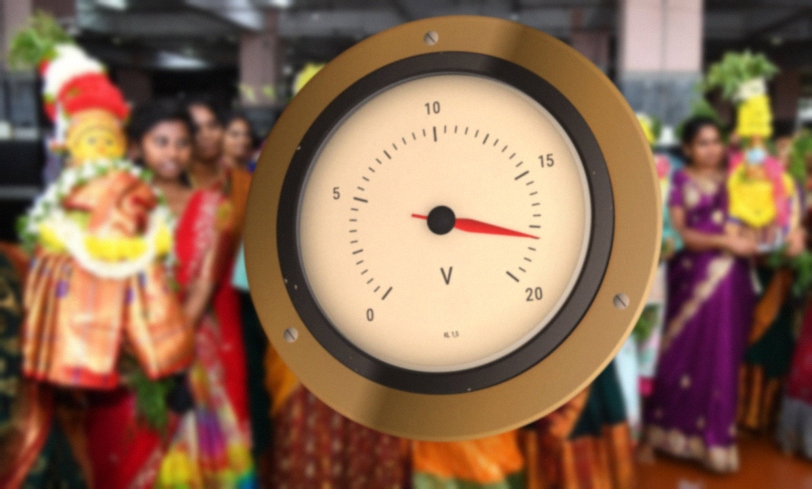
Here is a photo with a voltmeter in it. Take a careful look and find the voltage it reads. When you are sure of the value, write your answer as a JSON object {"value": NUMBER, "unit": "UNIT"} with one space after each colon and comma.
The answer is {"value": 18, "unit": "V"}
